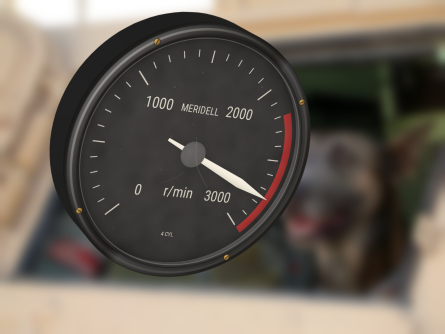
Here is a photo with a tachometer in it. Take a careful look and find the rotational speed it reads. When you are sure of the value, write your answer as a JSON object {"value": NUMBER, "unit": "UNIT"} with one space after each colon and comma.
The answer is {"value": 2750, "unit": "rpm"}
